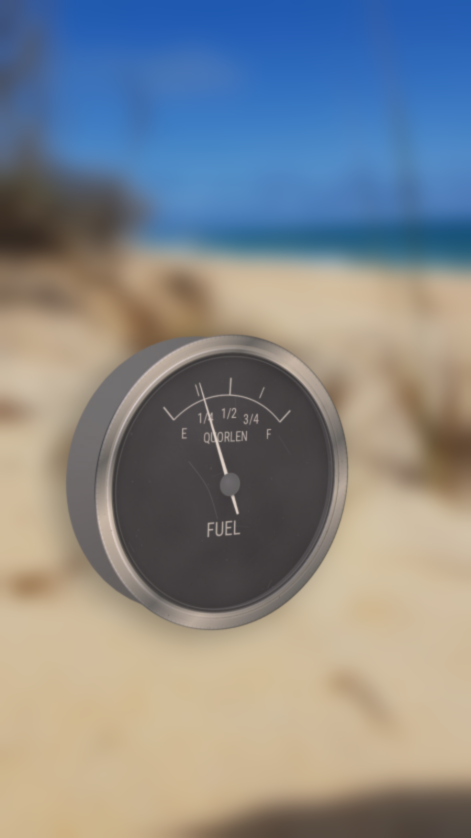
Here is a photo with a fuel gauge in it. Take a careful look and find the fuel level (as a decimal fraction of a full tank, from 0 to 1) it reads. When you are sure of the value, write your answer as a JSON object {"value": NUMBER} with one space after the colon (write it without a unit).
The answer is {"value": 0.25}
